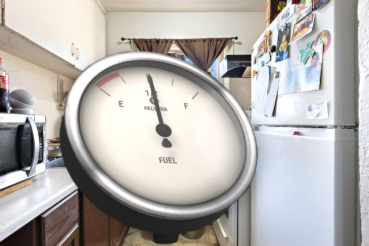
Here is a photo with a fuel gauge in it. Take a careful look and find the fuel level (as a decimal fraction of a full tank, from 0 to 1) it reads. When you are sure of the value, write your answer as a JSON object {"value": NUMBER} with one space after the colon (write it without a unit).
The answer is {"value": 0.5}
